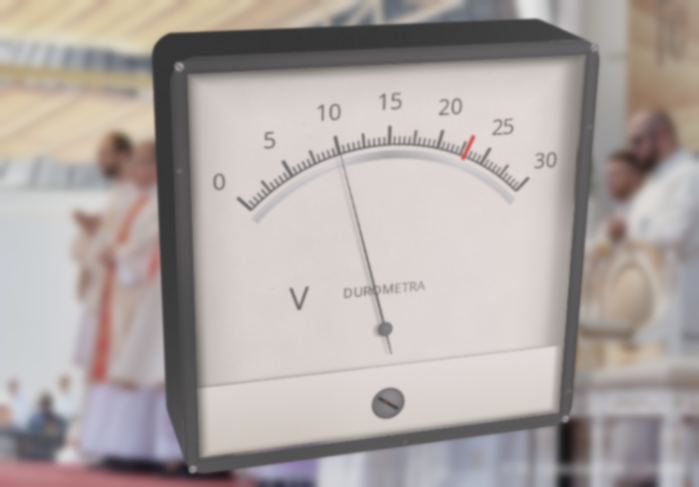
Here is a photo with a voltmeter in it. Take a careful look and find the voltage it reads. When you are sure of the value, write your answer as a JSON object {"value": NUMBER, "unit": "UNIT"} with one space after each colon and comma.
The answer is {"value": 10, "unit": "V"}
